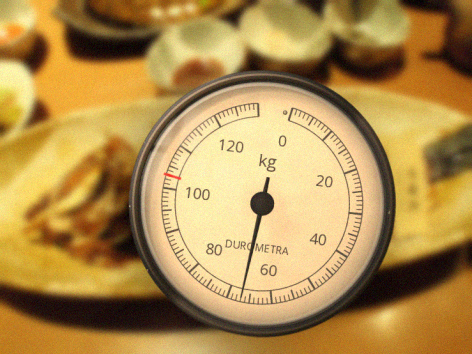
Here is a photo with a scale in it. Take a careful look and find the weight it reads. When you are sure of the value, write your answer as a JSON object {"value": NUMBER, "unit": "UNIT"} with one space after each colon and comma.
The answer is {"value": 67, "unit": "kg"}
